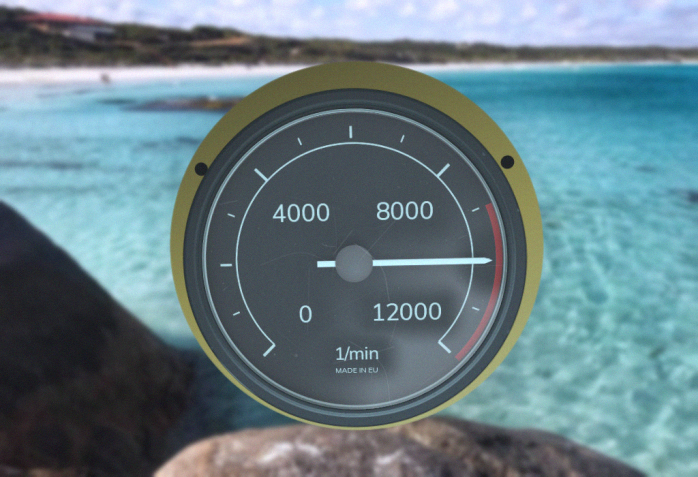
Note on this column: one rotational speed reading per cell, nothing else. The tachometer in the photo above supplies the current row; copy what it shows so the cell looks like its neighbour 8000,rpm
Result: 10000,rpm
